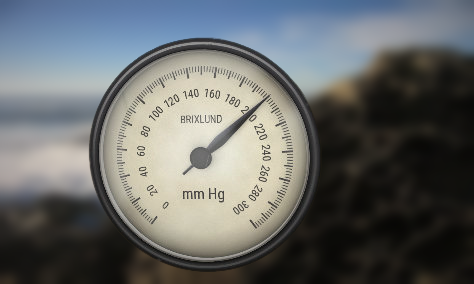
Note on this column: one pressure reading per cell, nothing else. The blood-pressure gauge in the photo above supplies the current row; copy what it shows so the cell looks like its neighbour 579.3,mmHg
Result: 200,mmHg
